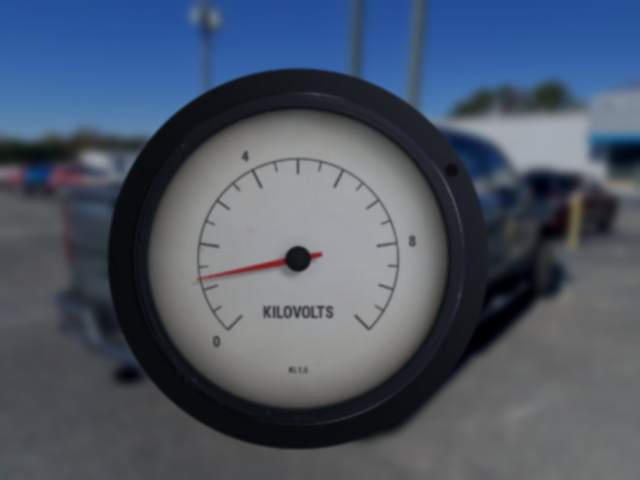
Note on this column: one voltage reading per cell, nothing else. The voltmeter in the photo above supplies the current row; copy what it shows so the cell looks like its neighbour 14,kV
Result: 1.25,kV
